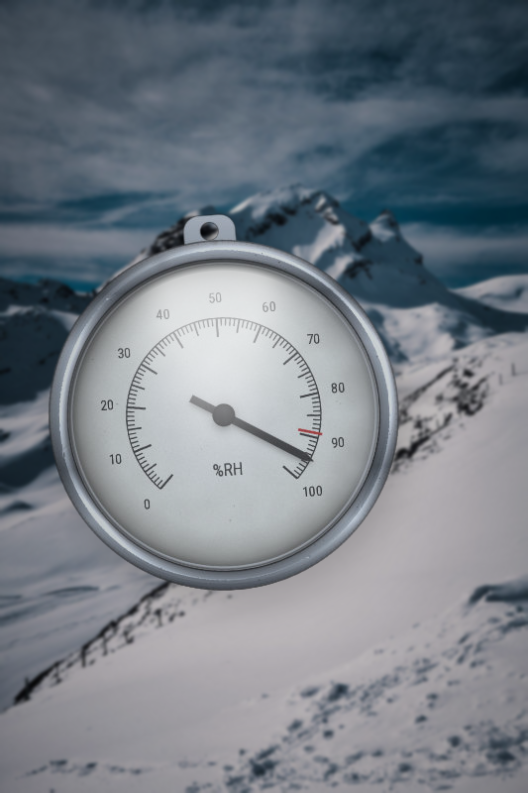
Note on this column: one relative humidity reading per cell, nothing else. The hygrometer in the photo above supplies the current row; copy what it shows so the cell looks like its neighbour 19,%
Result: 95,%
